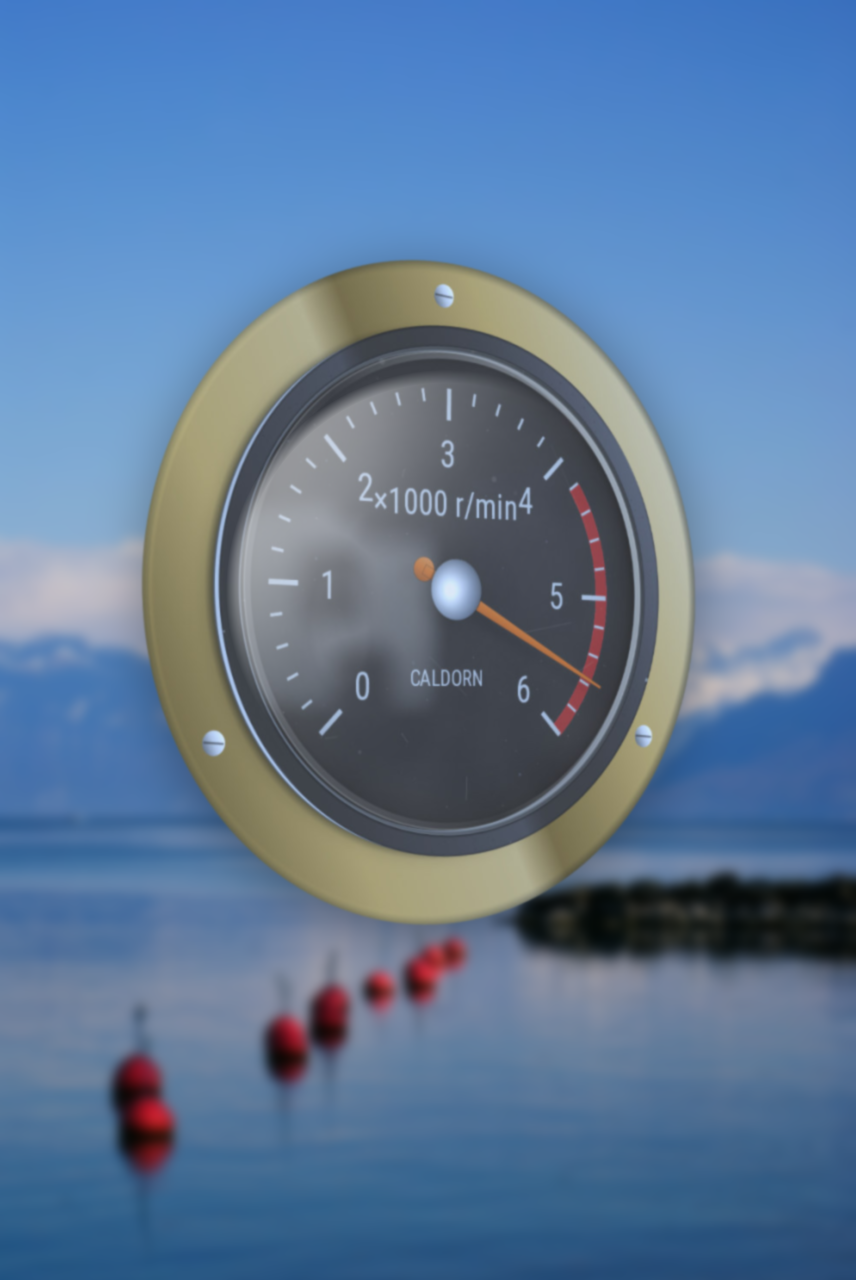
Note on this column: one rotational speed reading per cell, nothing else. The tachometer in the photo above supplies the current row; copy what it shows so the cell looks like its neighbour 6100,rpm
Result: 5600,rpm
